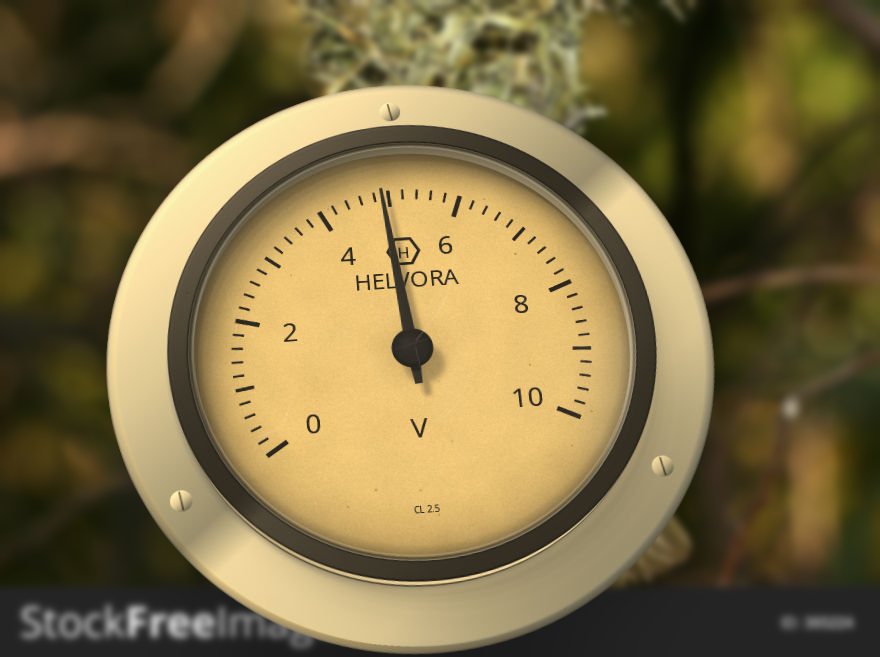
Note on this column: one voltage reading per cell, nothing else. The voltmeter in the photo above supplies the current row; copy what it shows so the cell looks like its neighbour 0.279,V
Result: 4.9,V
